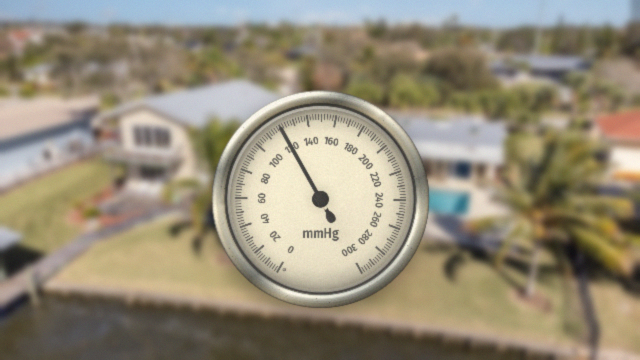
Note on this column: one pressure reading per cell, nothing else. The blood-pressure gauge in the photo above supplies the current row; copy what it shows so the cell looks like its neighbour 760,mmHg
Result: 120,mmHg
